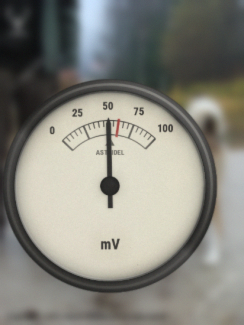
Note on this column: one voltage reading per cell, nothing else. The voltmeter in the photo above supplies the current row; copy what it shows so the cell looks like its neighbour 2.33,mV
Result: 50,mV
